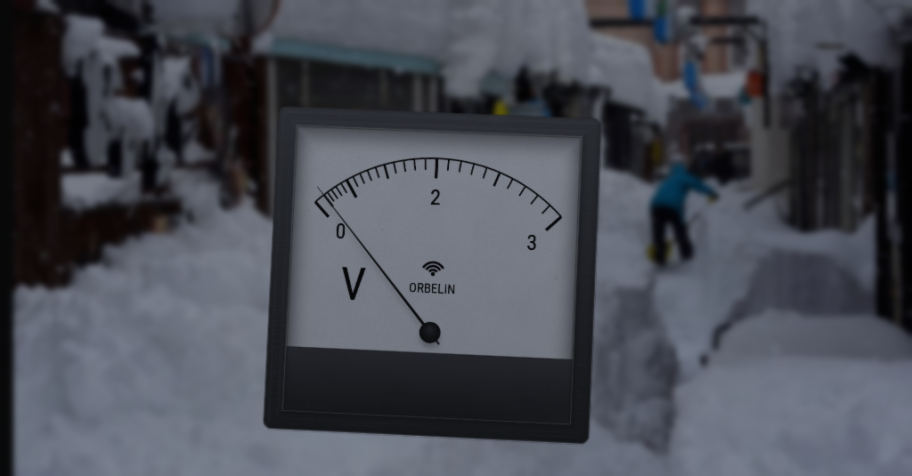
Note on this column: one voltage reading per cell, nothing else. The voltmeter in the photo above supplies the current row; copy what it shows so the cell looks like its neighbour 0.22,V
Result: 0.5,V
